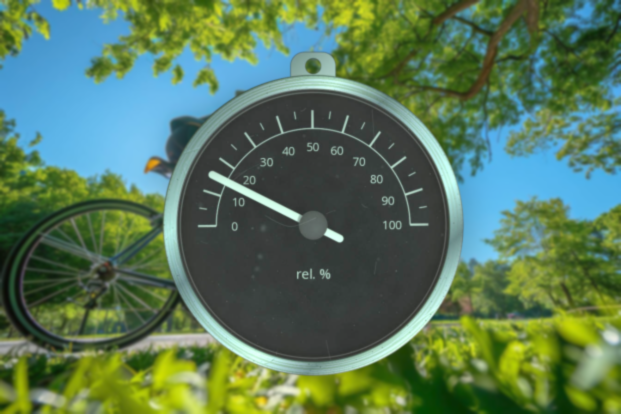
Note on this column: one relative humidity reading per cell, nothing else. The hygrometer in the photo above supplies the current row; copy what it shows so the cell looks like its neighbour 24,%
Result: 15,%
